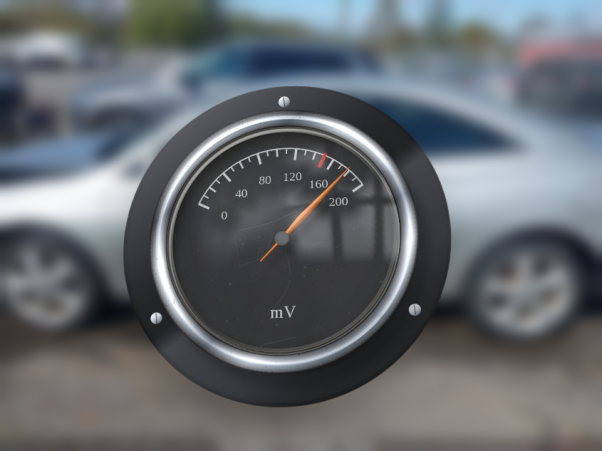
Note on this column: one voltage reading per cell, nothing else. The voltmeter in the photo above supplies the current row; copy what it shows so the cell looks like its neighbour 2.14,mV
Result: 180,mV
